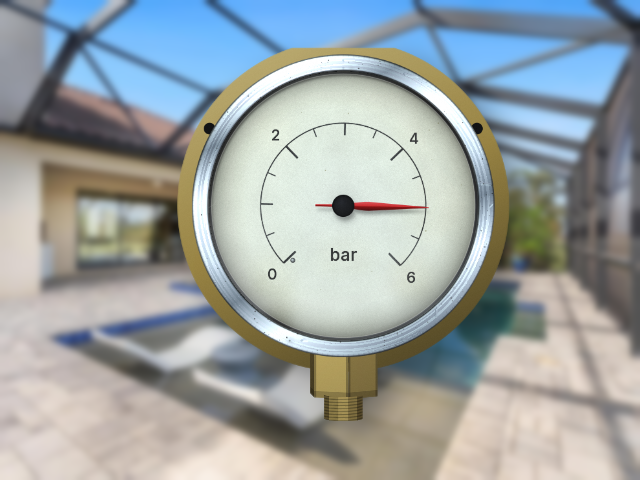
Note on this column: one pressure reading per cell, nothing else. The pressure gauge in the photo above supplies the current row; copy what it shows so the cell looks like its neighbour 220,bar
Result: 5,bar
